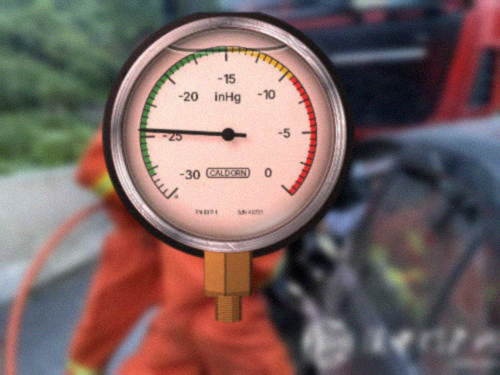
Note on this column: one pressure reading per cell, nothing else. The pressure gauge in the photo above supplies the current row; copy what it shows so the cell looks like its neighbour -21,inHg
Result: -24.5,inHg
